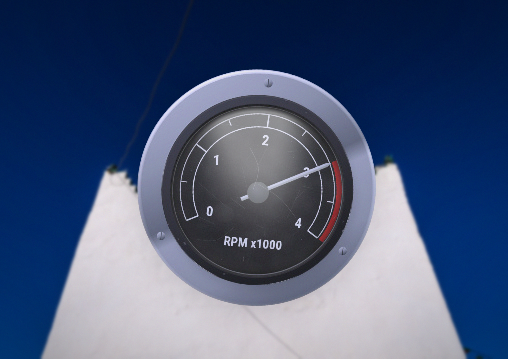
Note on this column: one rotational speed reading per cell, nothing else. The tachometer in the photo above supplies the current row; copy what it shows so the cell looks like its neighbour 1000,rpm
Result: 3000,rpm
